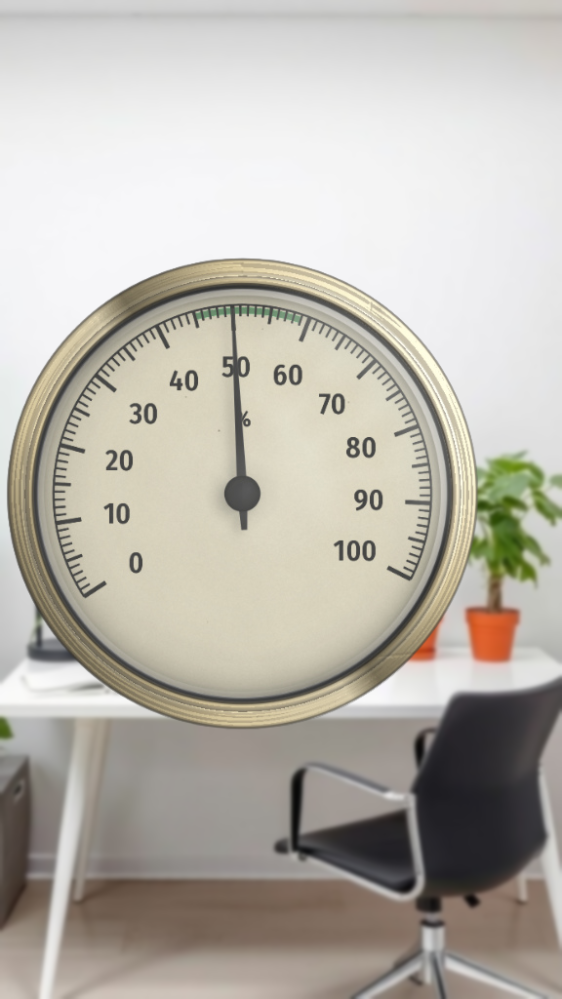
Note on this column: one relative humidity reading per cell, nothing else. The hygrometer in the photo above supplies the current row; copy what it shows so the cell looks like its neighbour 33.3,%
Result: 50,%
